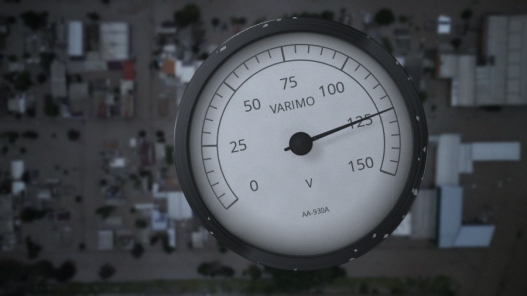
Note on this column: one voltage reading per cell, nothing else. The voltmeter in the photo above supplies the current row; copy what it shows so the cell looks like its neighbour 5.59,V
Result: 125,V
